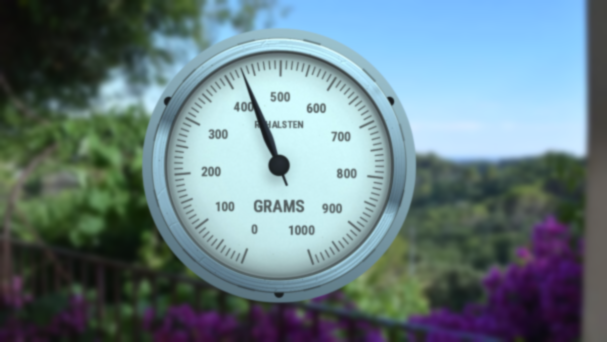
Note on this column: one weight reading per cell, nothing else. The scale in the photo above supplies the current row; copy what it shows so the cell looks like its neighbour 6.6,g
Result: 430,g
